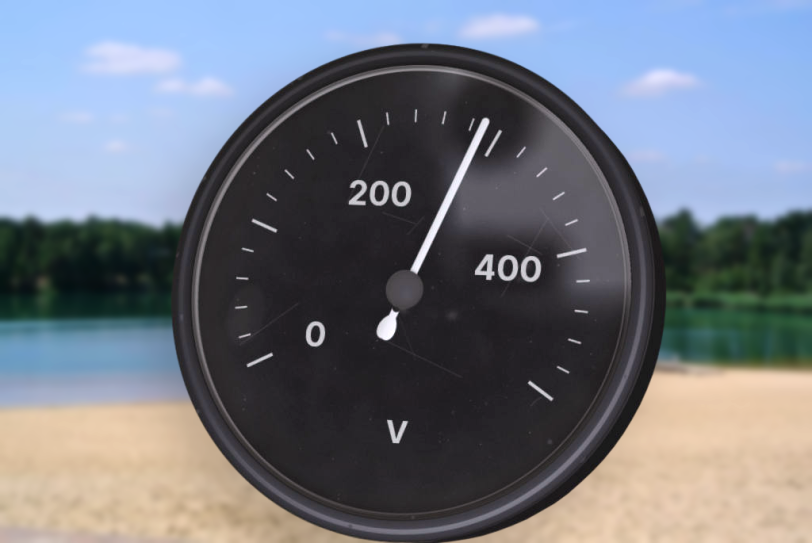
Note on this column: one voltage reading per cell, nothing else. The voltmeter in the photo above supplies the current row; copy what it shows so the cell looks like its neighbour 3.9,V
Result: 290,V
